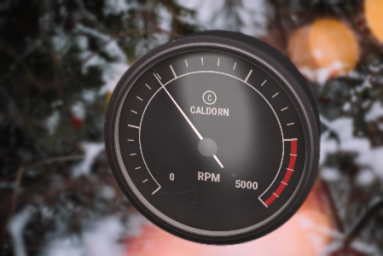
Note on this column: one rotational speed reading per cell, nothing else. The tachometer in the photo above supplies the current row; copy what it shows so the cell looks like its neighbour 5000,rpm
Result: 1800,rpm
